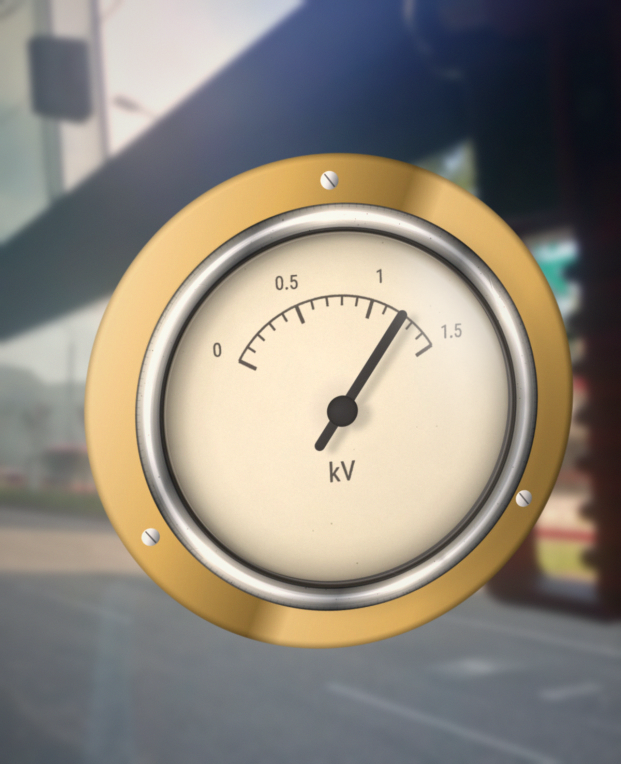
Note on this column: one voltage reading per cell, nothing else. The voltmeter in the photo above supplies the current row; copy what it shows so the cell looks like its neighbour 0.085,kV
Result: 1.2,kV
